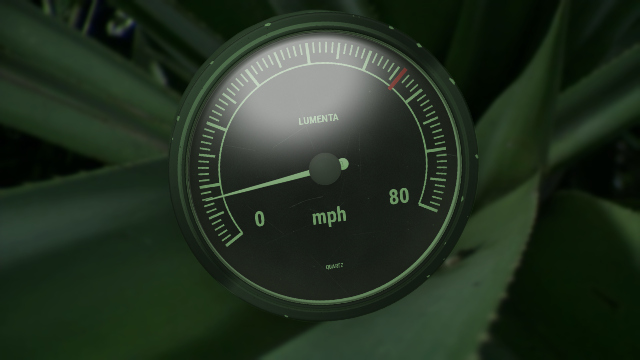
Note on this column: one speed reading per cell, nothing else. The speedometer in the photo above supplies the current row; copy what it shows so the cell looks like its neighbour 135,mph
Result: 8,mph
